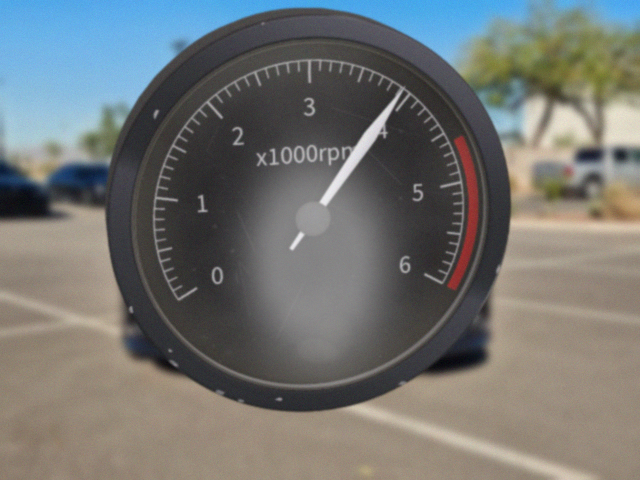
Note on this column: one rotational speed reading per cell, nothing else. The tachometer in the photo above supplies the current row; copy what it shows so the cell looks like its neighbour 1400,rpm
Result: 3900,rpm
